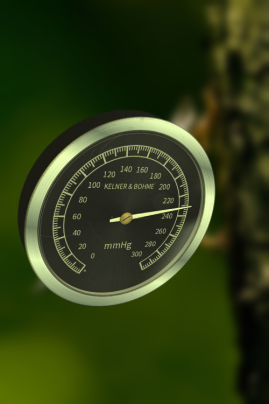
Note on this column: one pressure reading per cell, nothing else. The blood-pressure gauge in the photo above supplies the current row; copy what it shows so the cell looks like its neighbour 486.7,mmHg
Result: 230,mmHg
